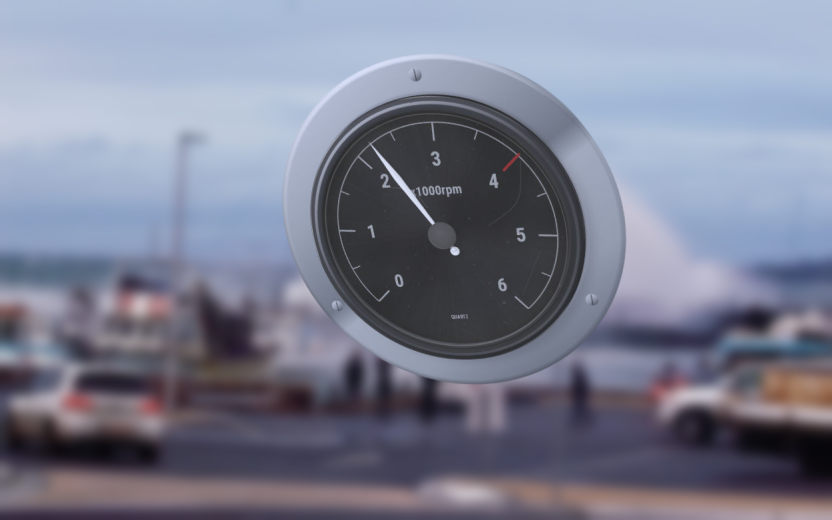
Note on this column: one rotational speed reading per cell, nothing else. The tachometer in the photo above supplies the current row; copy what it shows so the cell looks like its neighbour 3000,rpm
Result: 2250,rpm
